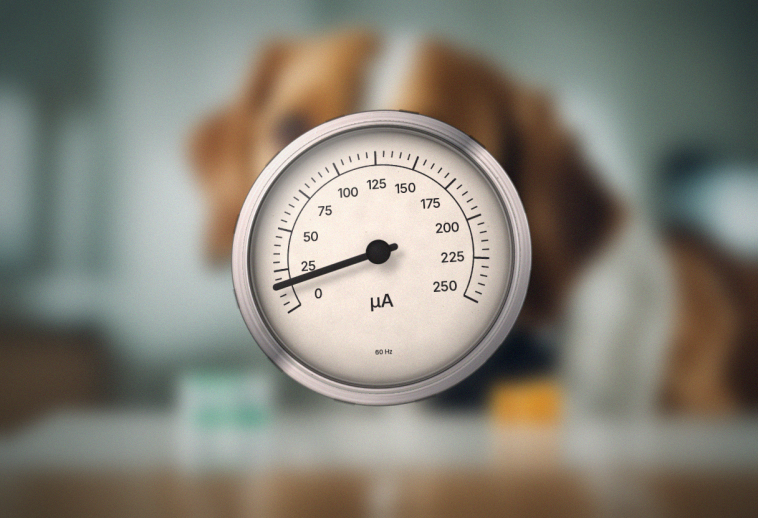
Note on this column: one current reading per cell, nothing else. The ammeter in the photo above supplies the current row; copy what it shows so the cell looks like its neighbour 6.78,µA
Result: 15,µA
